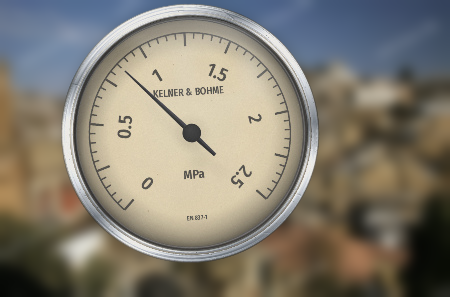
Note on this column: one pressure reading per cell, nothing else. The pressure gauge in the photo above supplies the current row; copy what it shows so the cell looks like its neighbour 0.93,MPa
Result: 0.85,MPa
